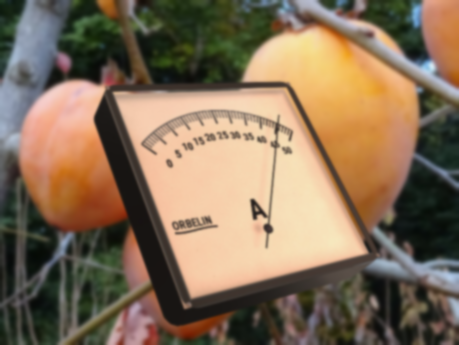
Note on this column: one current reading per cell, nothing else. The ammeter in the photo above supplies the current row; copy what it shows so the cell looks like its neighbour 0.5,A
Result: 45,A
